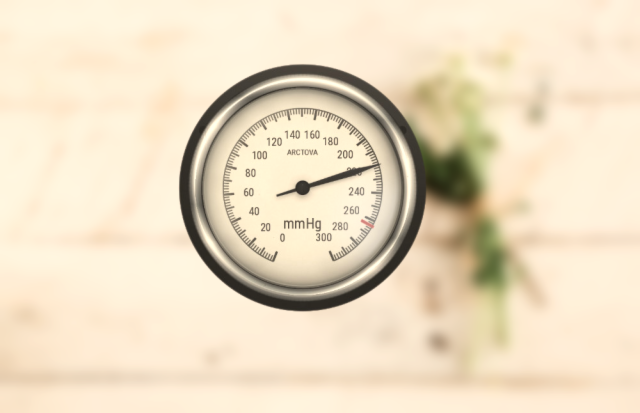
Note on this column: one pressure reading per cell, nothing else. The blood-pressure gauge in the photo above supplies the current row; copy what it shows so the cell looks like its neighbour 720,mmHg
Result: 220,mmHg
